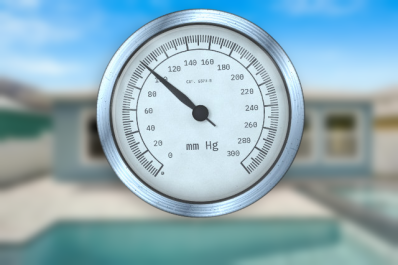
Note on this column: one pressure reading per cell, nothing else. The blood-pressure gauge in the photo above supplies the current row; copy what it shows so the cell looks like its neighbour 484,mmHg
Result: 100,mmHg
